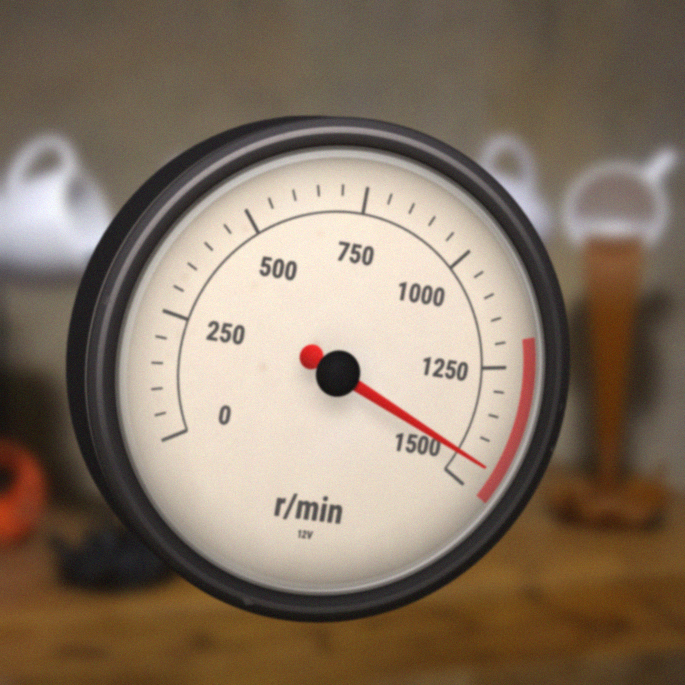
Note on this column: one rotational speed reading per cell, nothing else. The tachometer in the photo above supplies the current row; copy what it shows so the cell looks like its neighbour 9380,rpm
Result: 1450,rpm
